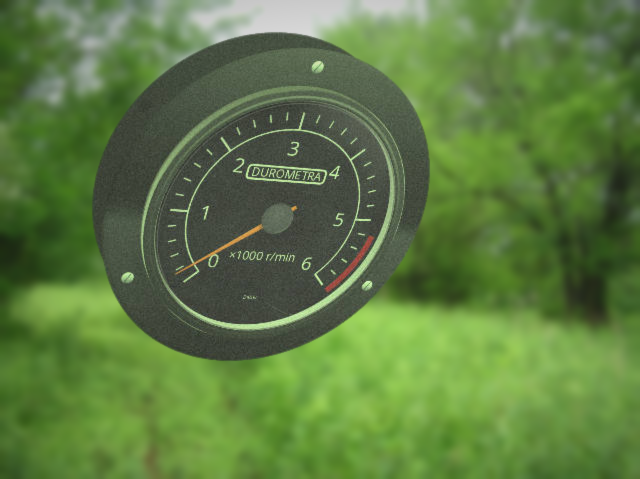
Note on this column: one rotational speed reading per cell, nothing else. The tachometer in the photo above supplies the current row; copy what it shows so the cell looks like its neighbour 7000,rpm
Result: 200,rpm
